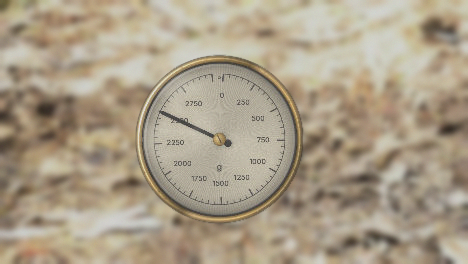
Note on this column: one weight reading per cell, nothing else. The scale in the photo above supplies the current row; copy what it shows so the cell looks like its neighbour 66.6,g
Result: 2500,g
